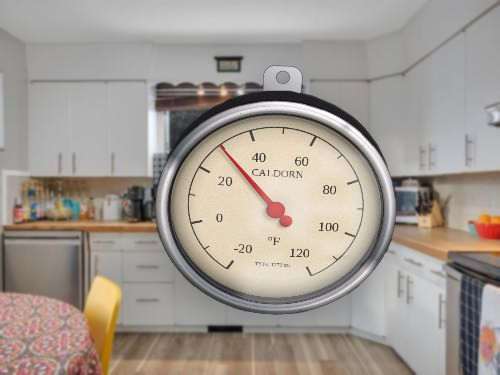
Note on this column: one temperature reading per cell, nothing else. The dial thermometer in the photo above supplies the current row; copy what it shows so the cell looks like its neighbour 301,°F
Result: 30,°F
